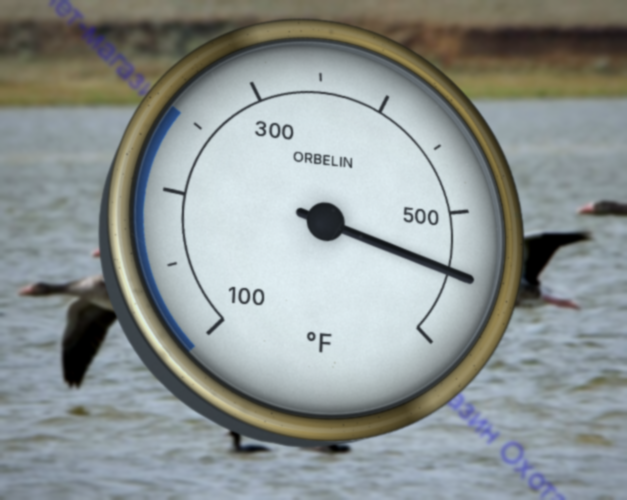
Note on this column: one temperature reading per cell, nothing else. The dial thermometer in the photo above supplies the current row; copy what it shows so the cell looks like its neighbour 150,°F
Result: 550,°F
